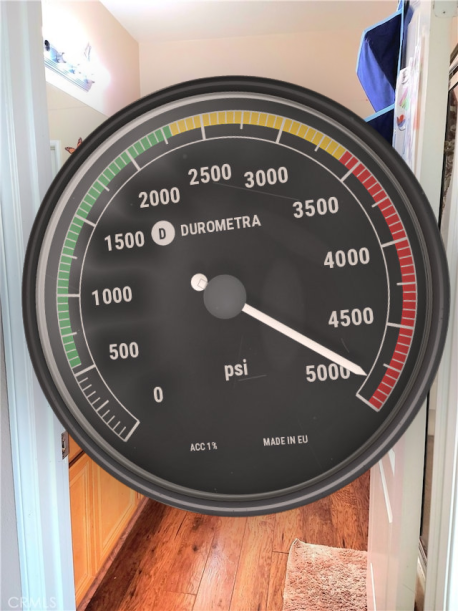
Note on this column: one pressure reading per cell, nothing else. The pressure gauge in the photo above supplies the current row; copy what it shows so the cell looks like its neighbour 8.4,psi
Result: 4850,psi
